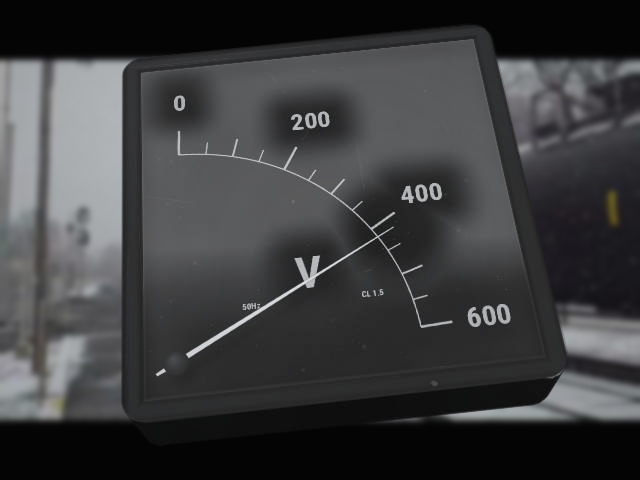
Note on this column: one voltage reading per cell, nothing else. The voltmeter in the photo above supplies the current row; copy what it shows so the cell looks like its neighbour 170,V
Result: 425,V
